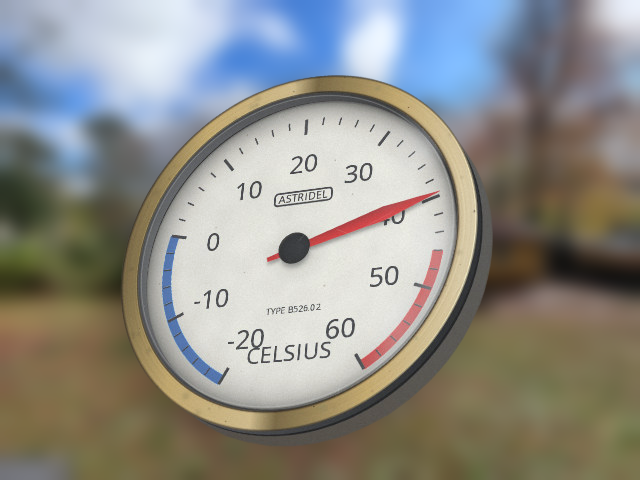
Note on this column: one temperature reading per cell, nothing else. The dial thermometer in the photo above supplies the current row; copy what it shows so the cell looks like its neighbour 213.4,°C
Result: 40,°C
